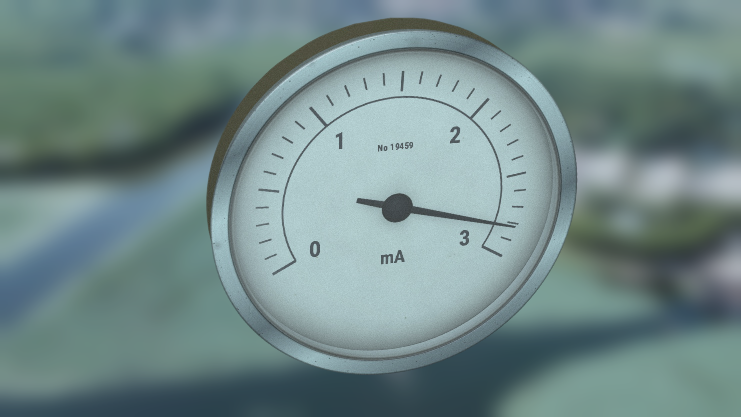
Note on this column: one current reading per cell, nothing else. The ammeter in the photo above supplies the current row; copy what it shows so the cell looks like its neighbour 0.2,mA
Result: 2.8,mA
